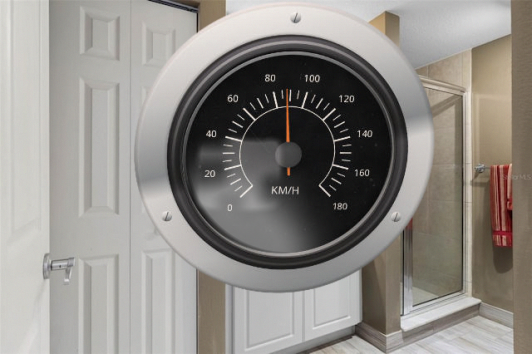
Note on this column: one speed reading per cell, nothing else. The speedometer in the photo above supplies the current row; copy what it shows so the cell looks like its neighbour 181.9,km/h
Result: 87.5,km/h
